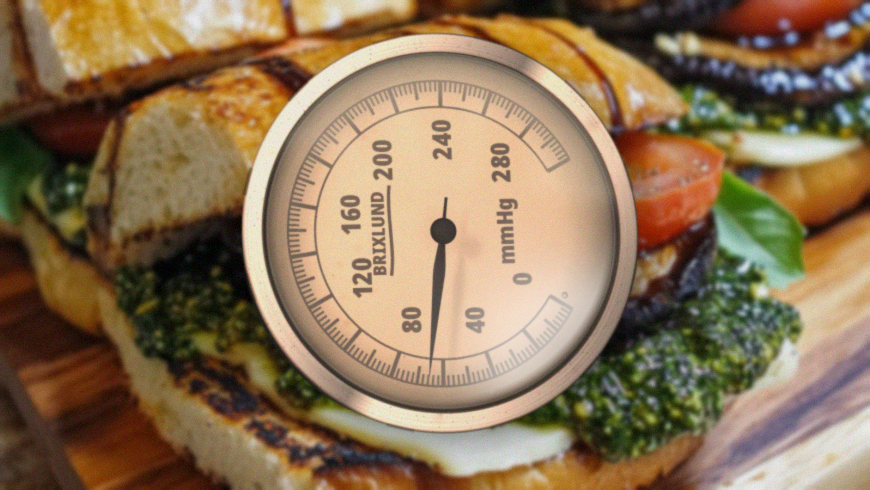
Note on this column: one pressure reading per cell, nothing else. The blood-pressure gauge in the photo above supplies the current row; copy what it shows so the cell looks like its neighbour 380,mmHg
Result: 66,mmHg
